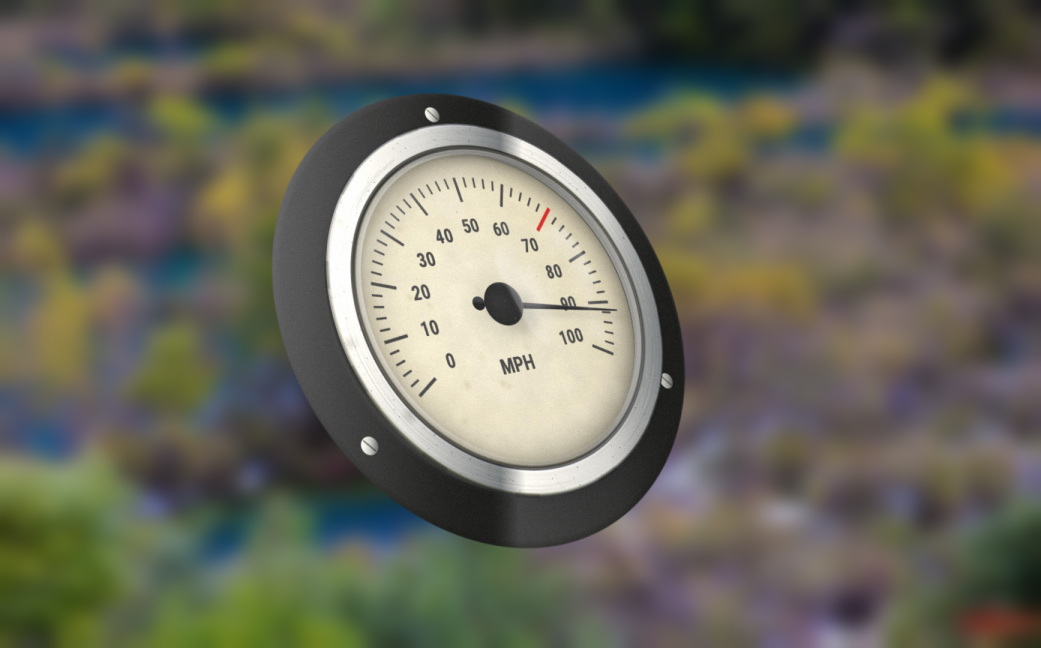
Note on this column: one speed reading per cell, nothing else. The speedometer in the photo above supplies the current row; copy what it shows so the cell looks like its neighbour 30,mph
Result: 92,mph
